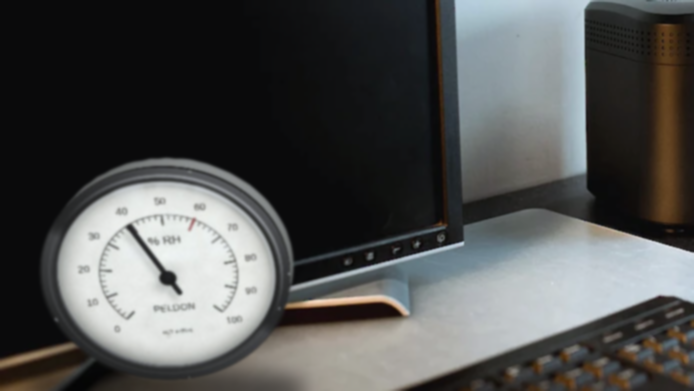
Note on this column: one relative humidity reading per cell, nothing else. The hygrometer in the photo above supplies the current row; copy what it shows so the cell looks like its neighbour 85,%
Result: 40,%
